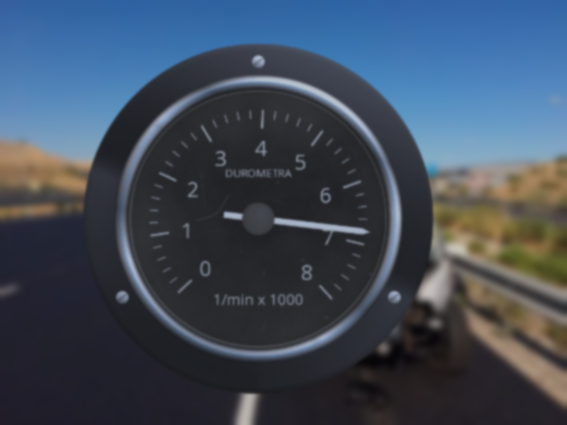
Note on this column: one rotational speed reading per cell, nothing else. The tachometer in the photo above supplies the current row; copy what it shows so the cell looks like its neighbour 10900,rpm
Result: 6800,rpm
